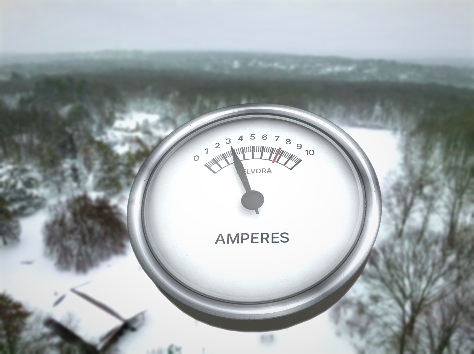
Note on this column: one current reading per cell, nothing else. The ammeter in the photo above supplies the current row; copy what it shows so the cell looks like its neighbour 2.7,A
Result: 3,A
